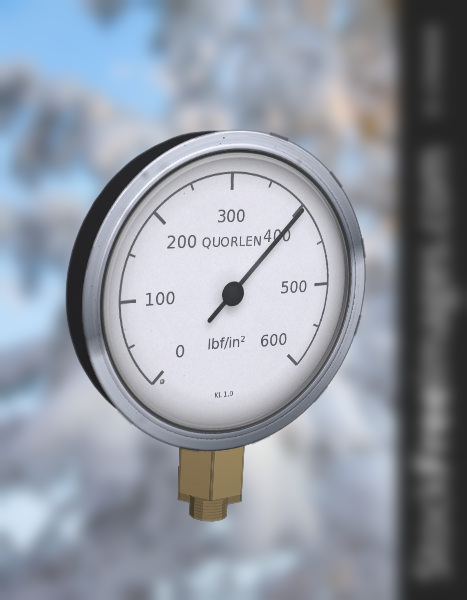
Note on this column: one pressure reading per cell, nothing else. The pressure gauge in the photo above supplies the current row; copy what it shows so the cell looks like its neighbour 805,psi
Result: 400,psi
